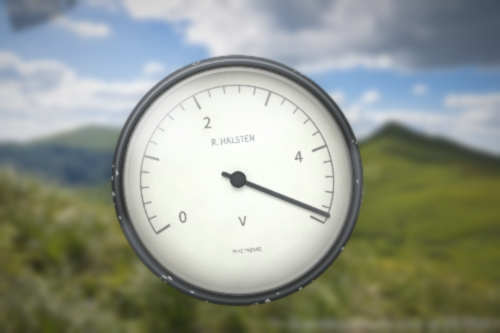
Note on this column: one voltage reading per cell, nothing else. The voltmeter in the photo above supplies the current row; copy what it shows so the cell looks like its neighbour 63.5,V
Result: 4.9,V
